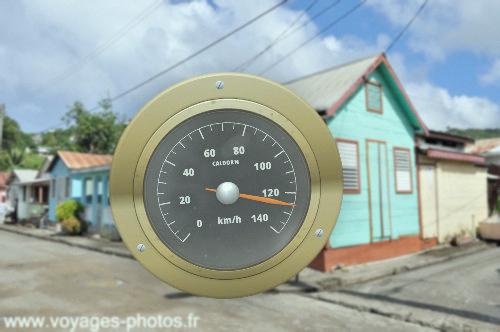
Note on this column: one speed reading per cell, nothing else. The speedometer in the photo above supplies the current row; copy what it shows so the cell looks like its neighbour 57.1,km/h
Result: 125,km/h
